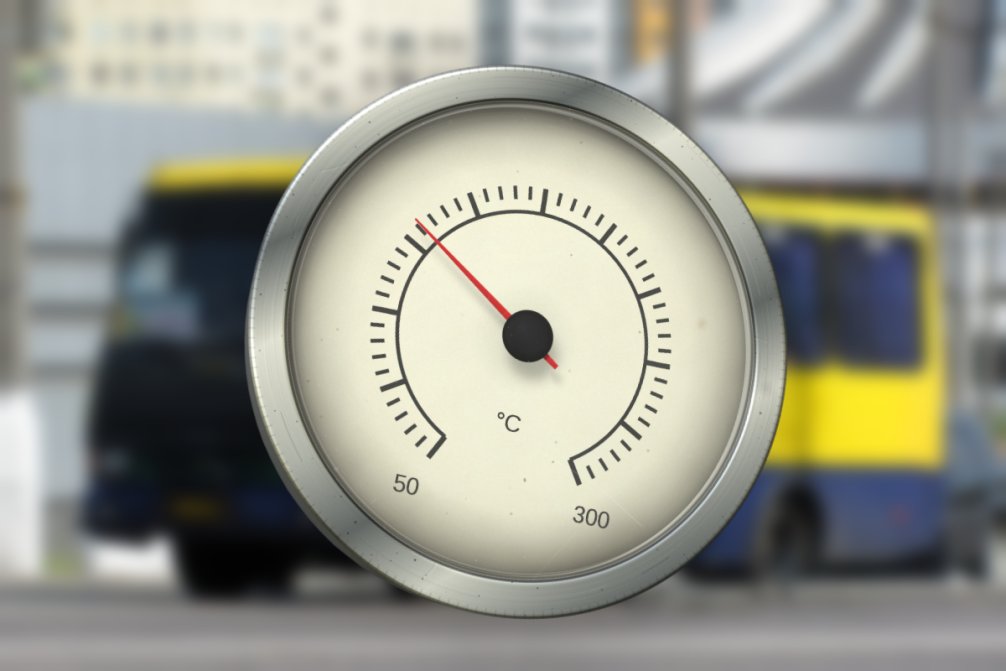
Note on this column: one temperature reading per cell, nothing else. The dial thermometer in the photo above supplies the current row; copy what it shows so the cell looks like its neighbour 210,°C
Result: 130,°C
